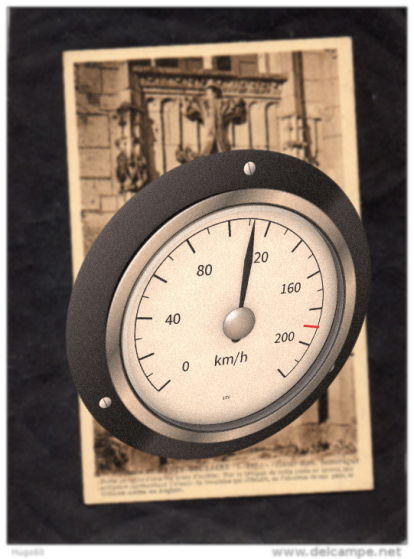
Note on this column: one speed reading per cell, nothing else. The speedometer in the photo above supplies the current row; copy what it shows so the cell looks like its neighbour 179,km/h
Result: 110,km/h
